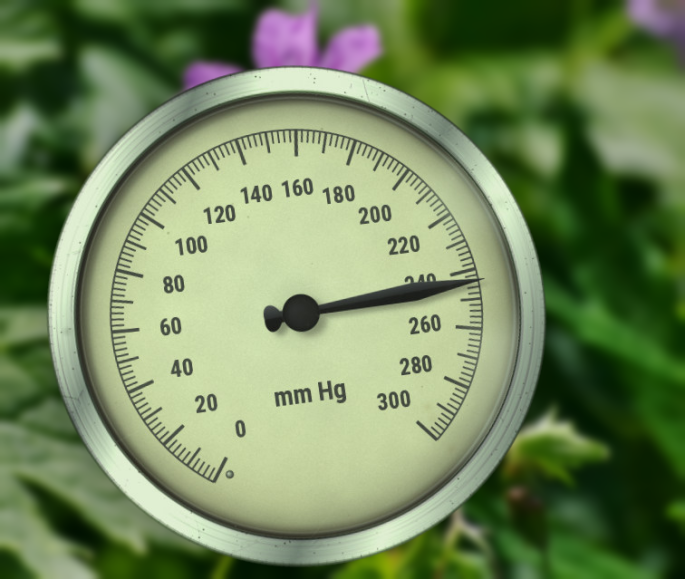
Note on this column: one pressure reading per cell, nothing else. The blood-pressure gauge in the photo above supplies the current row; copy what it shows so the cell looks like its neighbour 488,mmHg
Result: 244,mmHg
